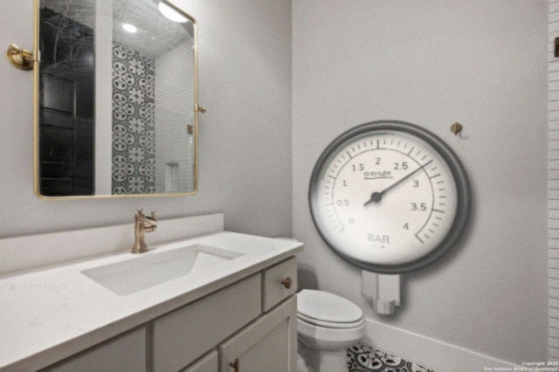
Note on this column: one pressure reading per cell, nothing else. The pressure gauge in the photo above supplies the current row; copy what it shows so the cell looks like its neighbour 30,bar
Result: 2.8,bar
